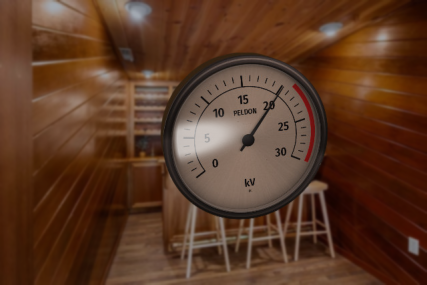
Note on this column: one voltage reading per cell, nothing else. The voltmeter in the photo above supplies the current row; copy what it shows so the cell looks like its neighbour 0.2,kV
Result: 20,kV
